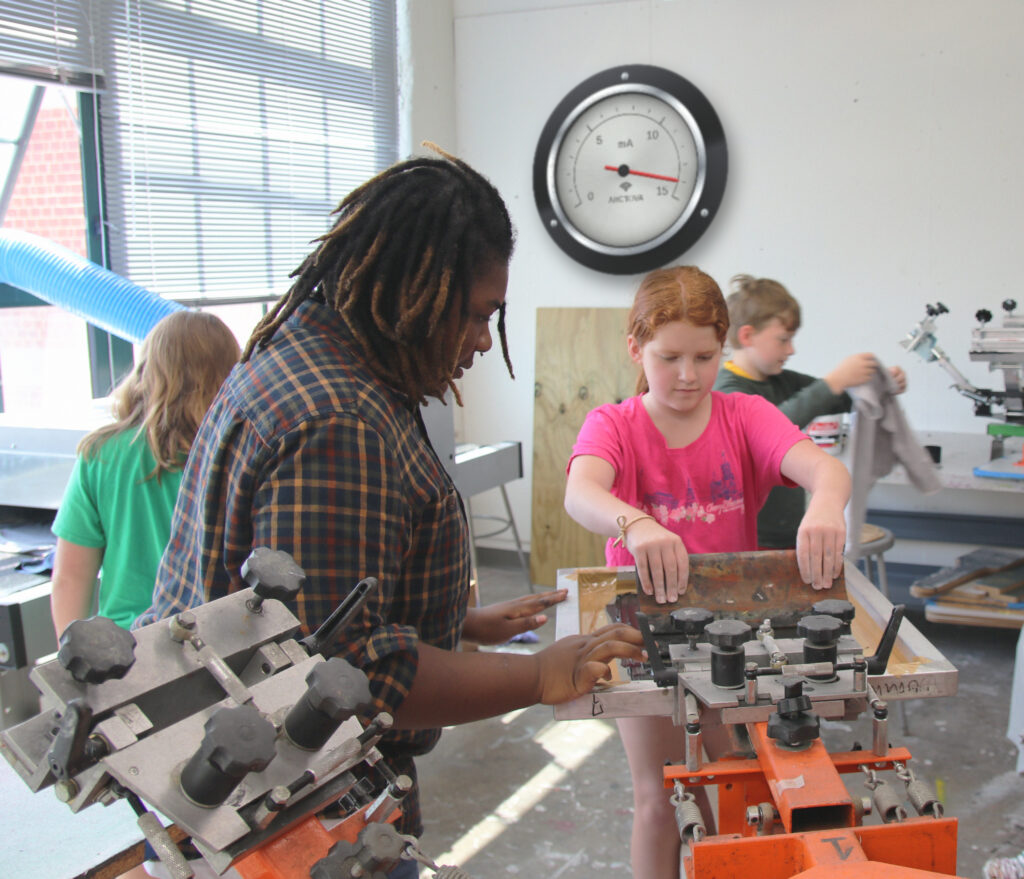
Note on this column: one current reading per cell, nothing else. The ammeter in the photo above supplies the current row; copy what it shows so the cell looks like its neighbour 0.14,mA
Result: 14,mA
